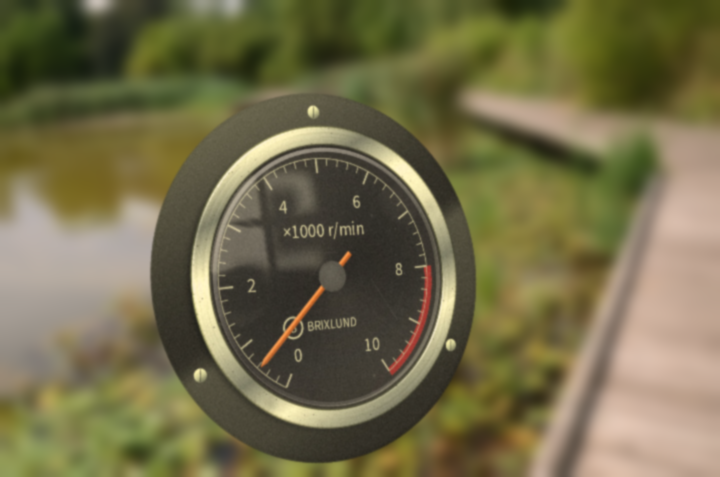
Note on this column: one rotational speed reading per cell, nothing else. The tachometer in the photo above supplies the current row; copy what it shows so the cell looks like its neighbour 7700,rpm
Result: 600,rpm
